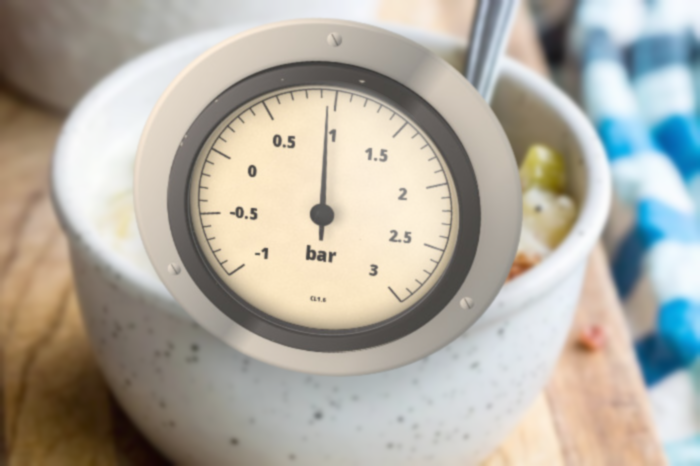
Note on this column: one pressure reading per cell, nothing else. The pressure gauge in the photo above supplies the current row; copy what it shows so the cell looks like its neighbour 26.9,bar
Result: 0.95,bar
